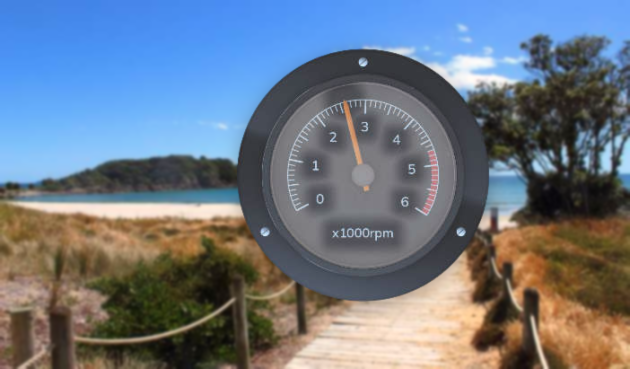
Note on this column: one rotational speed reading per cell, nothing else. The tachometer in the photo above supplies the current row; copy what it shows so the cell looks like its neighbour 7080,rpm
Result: 2600,rpm
